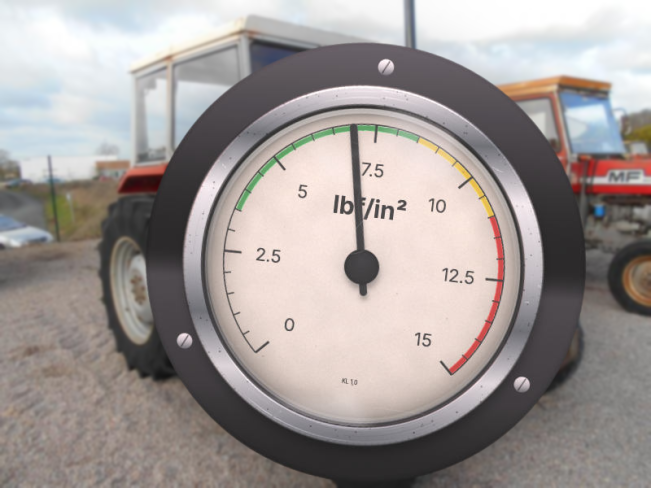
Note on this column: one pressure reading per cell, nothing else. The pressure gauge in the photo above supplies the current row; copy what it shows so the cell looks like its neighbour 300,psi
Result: 7,psi
